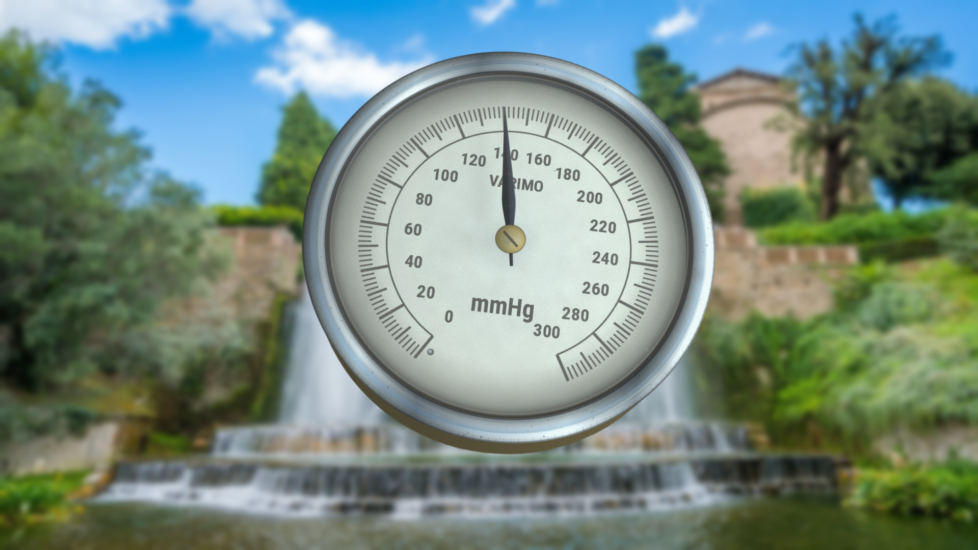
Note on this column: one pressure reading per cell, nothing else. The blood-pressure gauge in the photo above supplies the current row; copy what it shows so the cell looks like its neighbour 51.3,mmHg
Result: 140,mmHg
